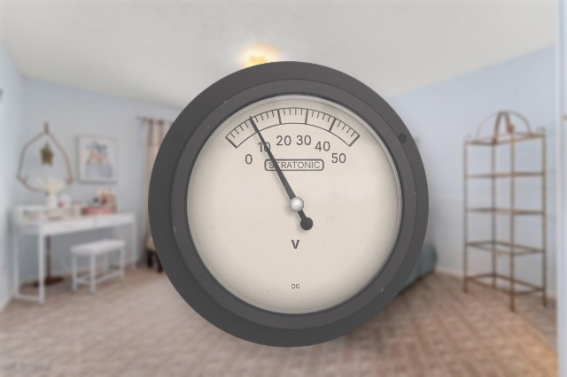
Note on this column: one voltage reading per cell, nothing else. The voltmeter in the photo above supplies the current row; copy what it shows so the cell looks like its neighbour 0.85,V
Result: 10,V
